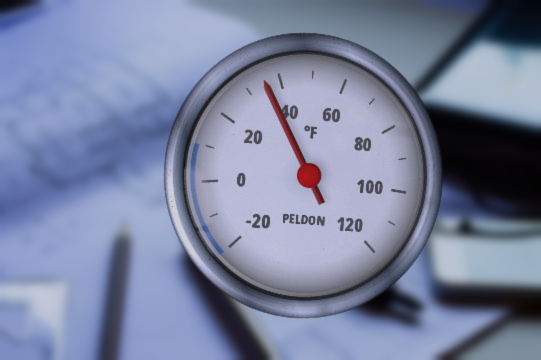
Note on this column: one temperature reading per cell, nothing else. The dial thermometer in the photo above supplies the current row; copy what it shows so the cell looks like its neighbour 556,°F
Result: 35,°F
